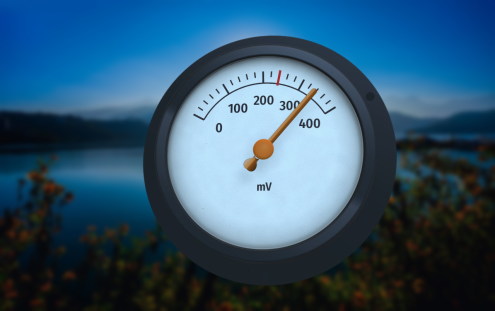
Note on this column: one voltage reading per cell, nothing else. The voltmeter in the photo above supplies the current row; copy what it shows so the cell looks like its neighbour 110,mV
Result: 340,mV
